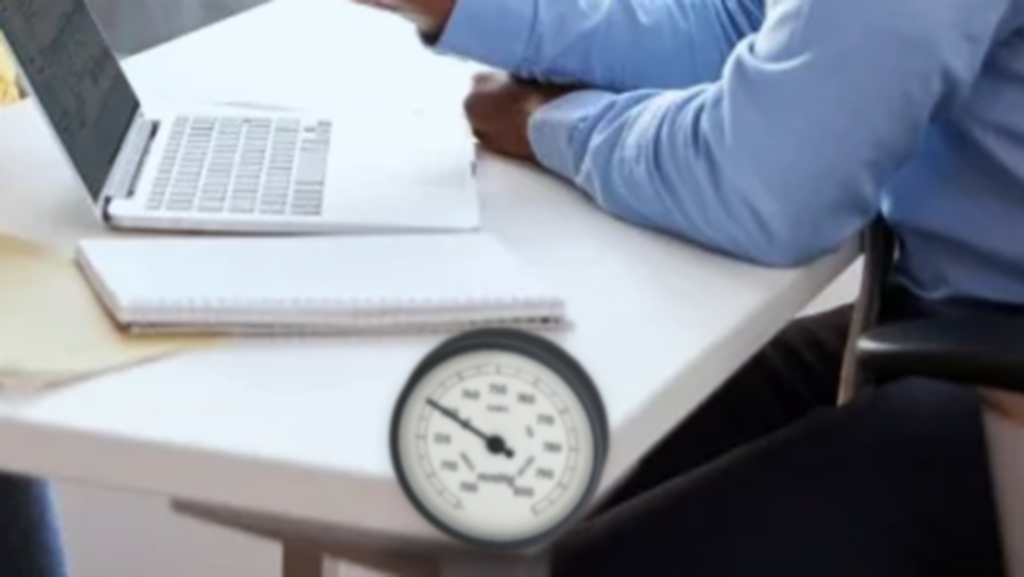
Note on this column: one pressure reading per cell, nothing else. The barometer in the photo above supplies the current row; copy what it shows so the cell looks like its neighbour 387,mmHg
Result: 730,mmHg
